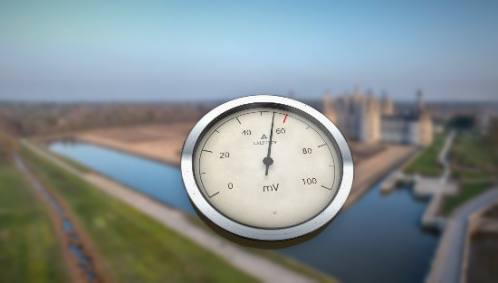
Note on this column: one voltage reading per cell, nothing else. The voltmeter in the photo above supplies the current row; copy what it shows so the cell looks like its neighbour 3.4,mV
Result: 55,mV
